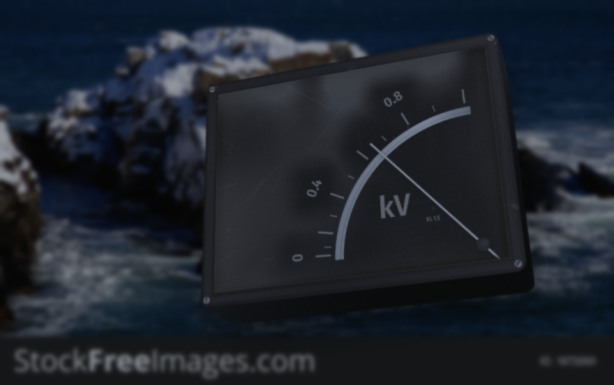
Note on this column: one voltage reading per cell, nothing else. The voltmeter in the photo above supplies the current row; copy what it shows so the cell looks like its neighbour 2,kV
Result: 0.65,kV
